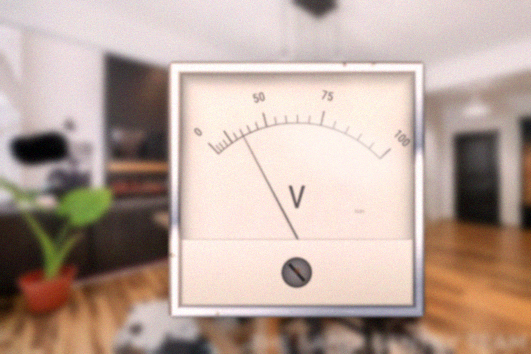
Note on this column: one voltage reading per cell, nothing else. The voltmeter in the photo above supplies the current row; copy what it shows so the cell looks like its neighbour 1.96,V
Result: 35,V
